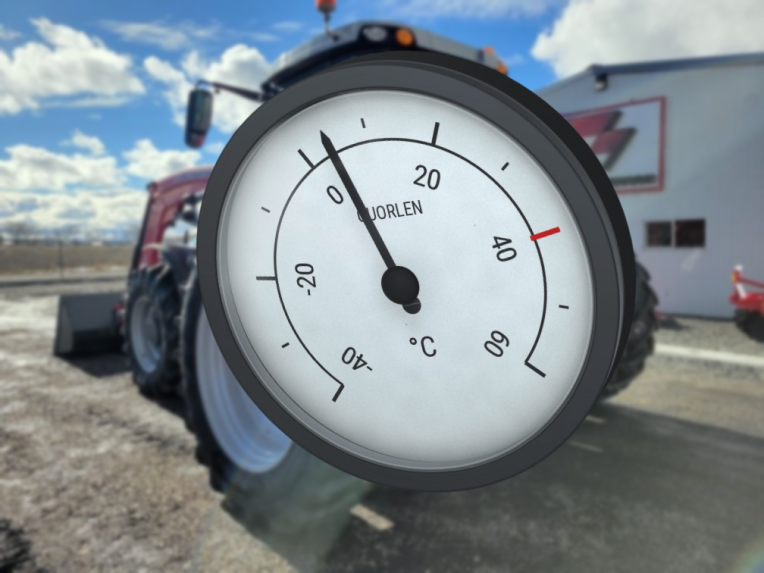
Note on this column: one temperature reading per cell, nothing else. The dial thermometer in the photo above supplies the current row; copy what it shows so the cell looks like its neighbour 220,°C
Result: 5,°C
